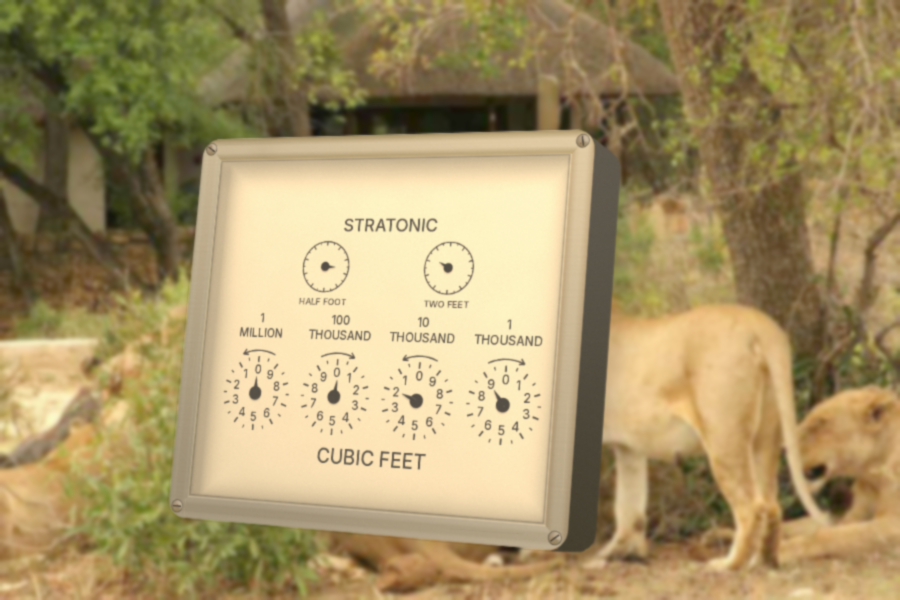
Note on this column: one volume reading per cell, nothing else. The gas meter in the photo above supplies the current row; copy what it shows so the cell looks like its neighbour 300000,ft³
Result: 1900,ft³
